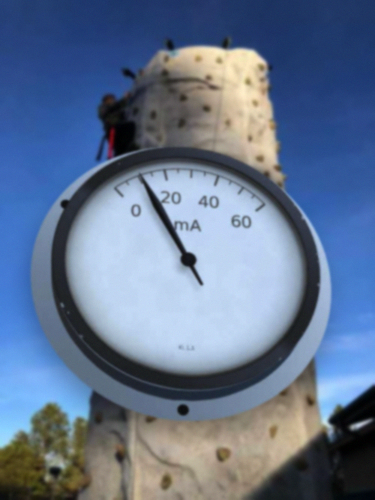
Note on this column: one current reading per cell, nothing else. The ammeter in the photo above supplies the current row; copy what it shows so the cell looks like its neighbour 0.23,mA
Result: 10,mA
